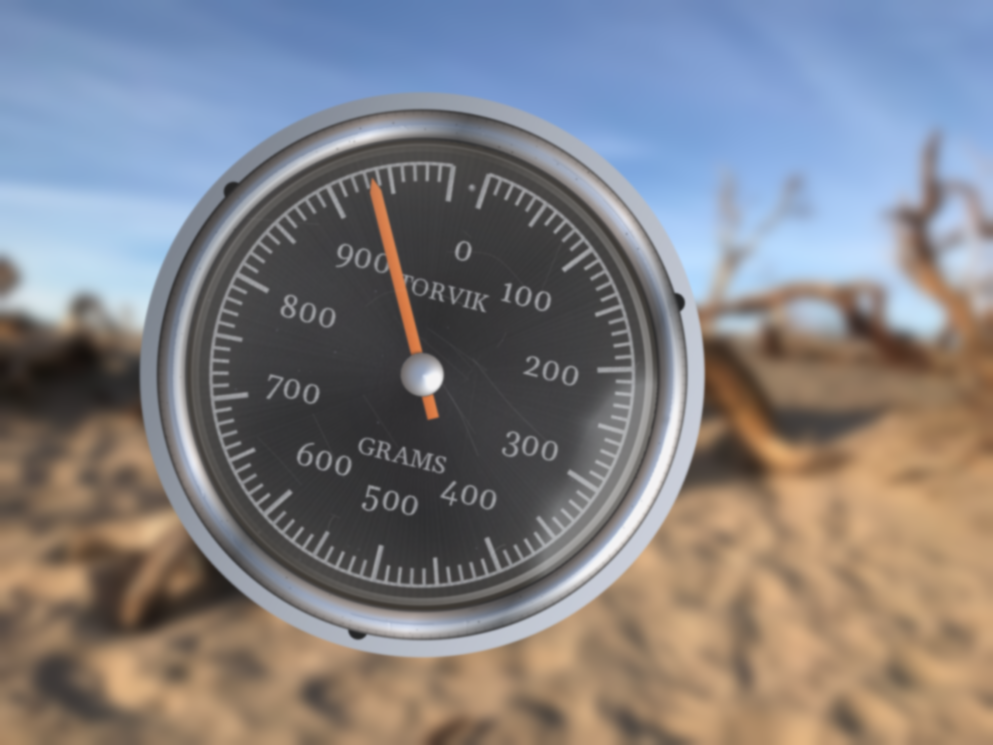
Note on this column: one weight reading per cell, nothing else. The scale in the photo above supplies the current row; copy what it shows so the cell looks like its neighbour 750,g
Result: 935,g
